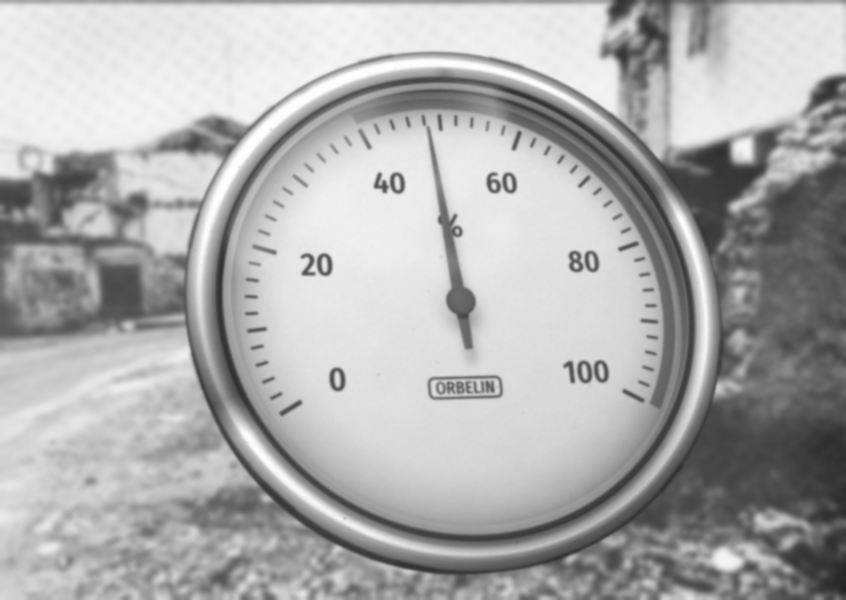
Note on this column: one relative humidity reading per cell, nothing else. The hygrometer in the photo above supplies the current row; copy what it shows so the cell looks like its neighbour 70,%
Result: 48,%
